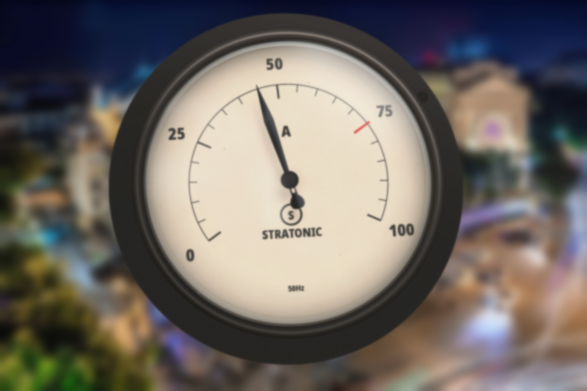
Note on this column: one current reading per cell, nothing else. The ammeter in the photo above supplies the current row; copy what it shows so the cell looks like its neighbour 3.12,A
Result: 45,A
